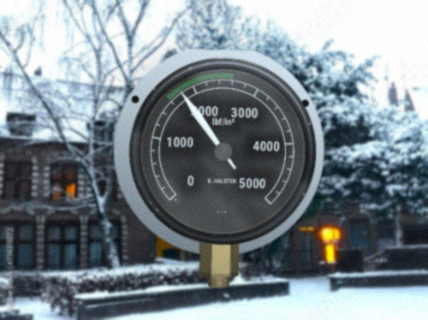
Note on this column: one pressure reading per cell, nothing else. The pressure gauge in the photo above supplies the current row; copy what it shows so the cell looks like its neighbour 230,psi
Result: 1800,psi
